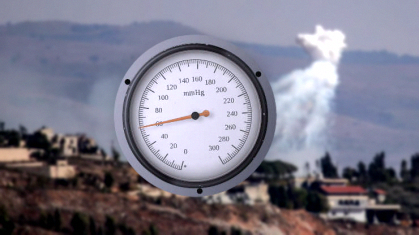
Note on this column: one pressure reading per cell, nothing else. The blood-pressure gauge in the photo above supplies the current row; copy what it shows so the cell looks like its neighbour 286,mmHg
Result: 60,mmHg
